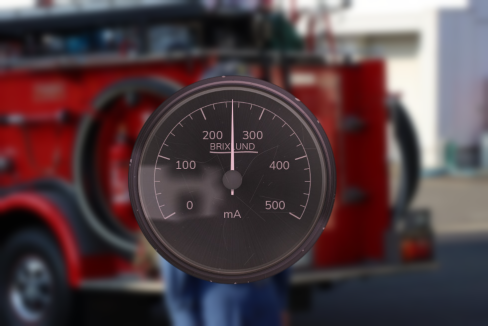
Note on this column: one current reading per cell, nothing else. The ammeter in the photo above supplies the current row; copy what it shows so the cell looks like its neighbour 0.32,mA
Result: 250,mA
